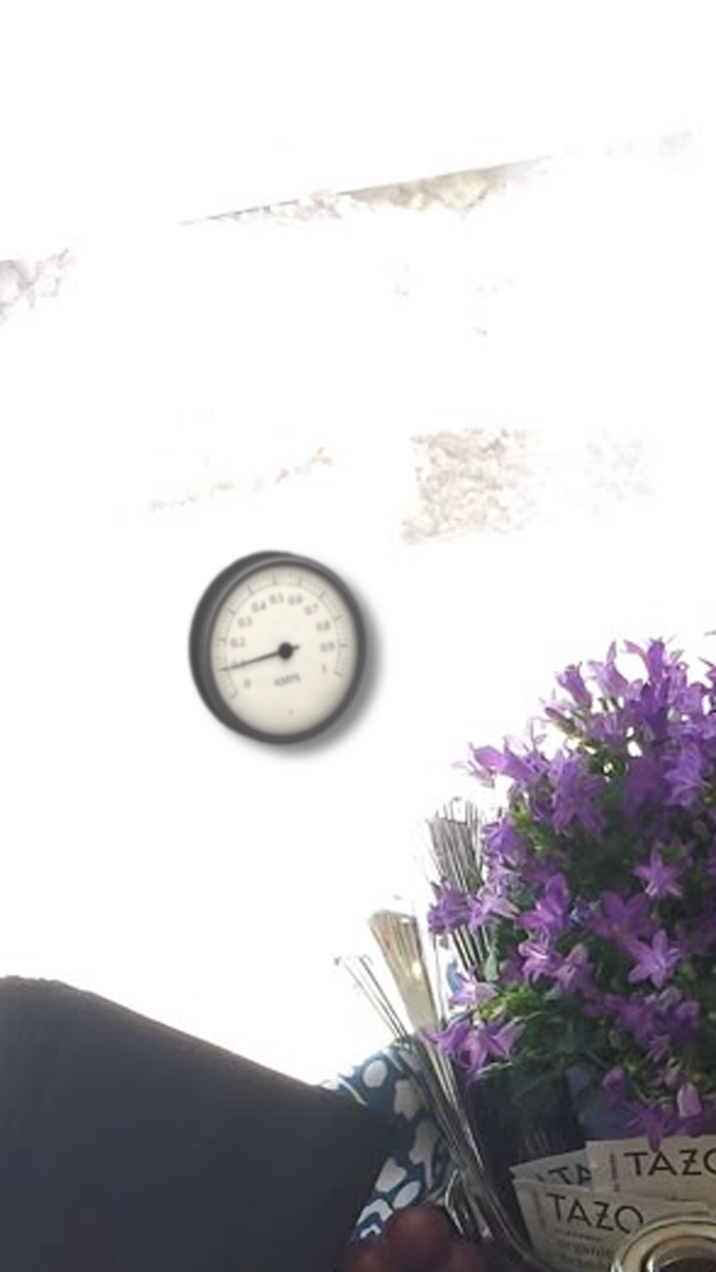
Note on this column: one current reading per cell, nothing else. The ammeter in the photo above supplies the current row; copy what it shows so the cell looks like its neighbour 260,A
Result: 0.1,A
